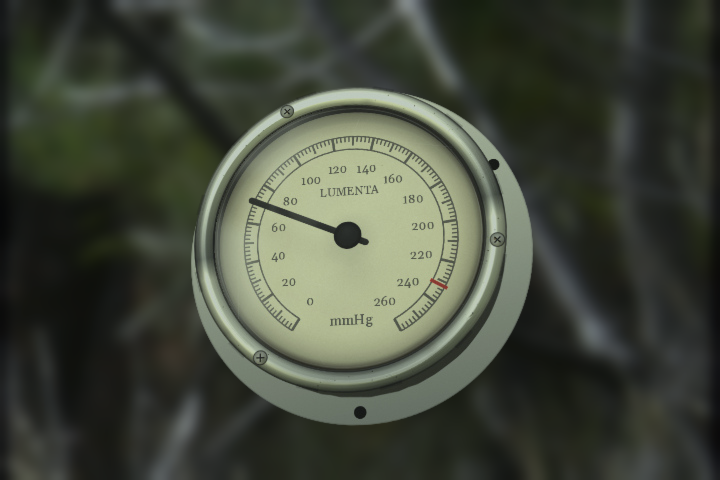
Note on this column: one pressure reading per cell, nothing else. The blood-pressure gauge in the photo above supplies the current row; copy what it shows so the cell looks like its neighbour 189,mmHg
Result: 70,mmHg
